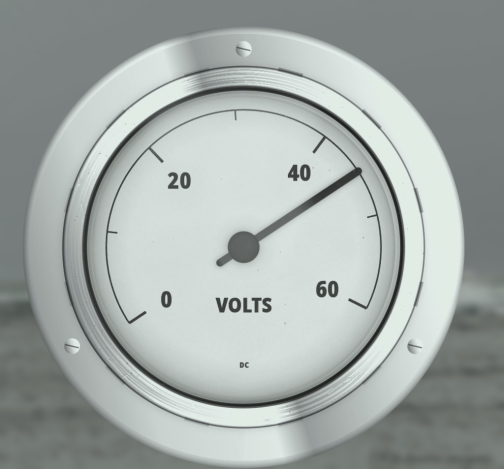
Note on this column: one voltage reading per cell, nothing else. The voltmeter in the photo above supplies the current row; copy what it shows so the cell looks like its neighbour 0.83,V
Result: 45,V
